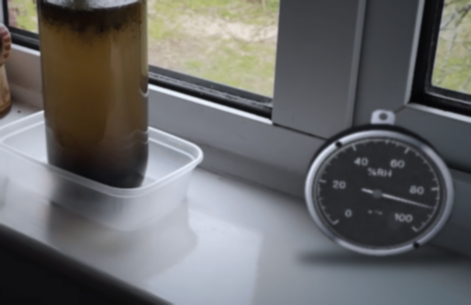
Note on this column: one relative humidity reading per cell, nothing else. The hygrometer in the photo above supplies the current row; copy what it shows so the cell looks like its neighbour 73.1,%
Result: 88,%
